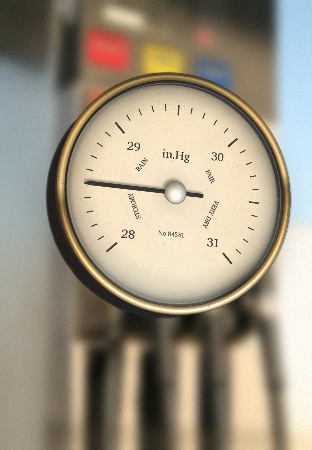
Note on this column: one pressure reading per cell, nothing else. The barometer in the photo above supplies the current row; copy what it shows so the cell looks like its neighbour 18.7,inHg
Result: 28.5,inHg
